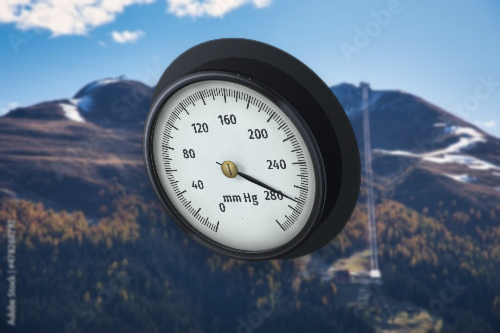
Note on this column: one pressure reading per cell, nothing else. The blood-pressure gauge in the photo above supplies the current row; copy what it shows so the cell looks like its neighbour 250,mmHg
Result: 270,mmHg
